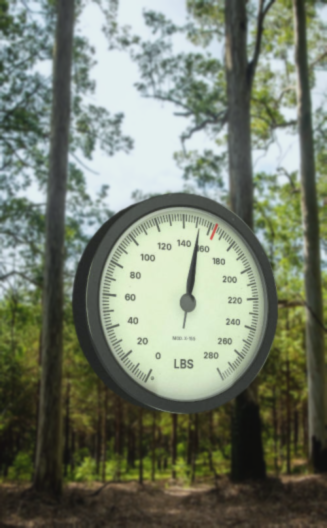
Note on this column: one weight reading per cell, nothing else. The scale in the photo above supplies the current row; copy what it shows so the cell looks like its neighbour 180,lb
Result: 150,lb
